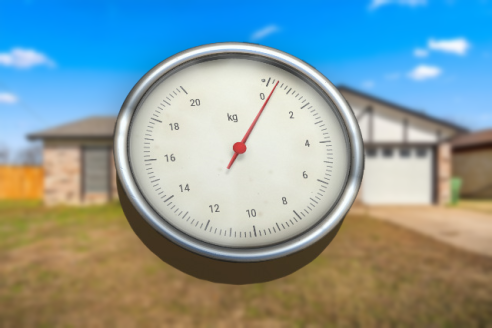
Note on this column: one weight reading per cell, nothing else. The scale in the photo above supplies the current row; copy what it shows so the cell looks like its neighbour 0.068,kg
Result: 0.4,kg
